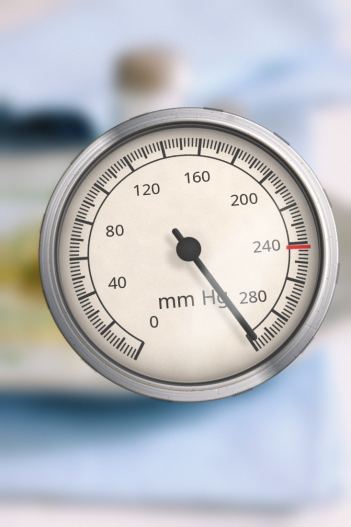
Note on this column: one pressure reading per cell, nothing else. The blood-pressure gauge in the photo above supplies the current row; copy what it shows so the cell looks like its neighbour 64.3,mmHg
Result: 298,mmHg
